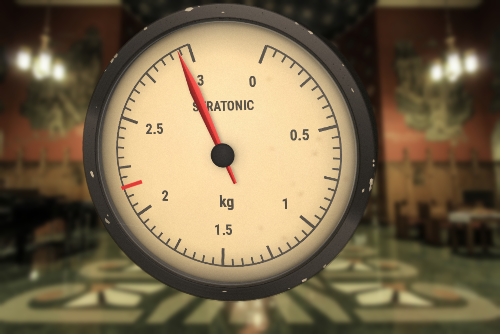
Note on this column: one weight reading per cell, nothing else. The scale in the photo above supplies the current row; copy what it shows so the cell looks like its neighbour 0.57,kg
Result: 2.95,kg
